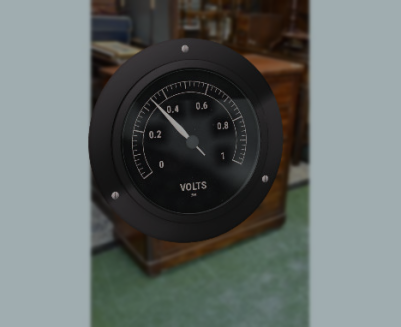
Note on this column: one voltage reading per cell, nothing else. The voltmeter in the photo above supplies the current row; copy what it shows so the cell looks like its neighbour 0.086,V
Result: 0.34,V
